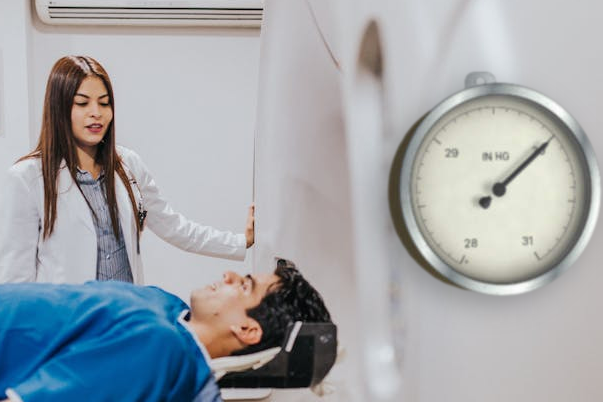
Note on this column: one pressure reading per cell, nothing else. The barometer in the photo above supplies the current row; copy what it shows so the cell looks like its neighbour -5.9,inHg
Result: 30,inHg
